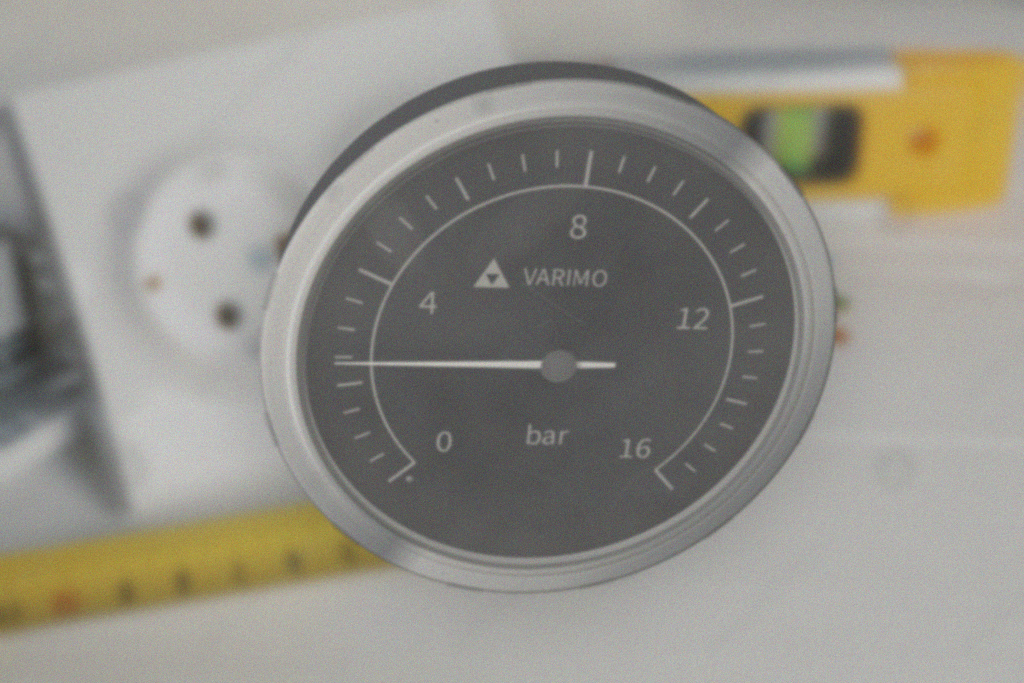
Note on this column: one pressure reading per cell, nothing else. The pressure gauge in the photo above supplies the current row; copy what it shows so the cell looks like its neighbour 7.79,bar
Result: 2.5,bar
